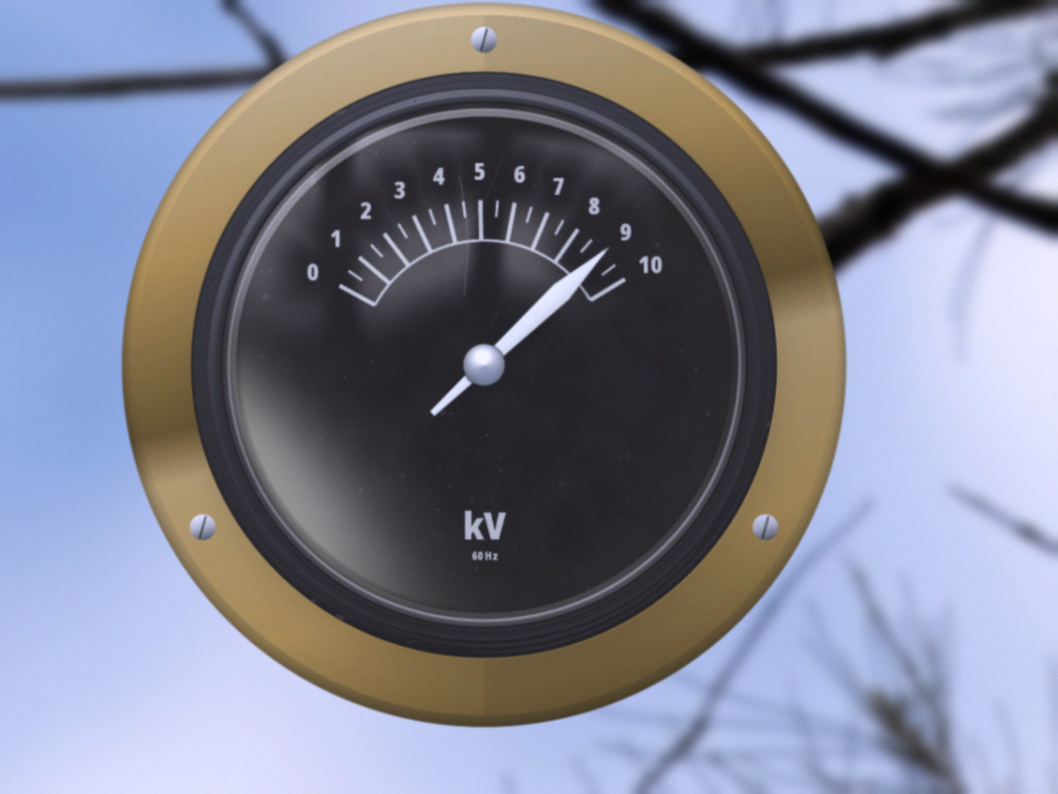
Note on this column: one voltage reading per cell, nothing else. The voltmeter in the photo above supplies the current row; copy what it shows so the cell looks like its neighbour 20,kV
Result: 9,kV
